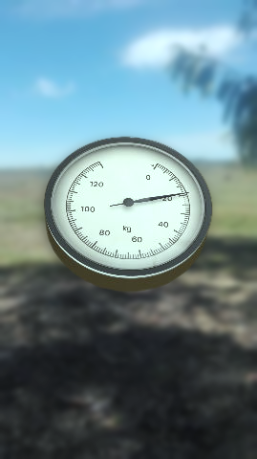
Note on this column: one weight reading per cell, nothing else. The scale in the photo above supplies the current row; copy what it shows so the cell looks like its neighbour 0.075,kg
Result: 20,kg
